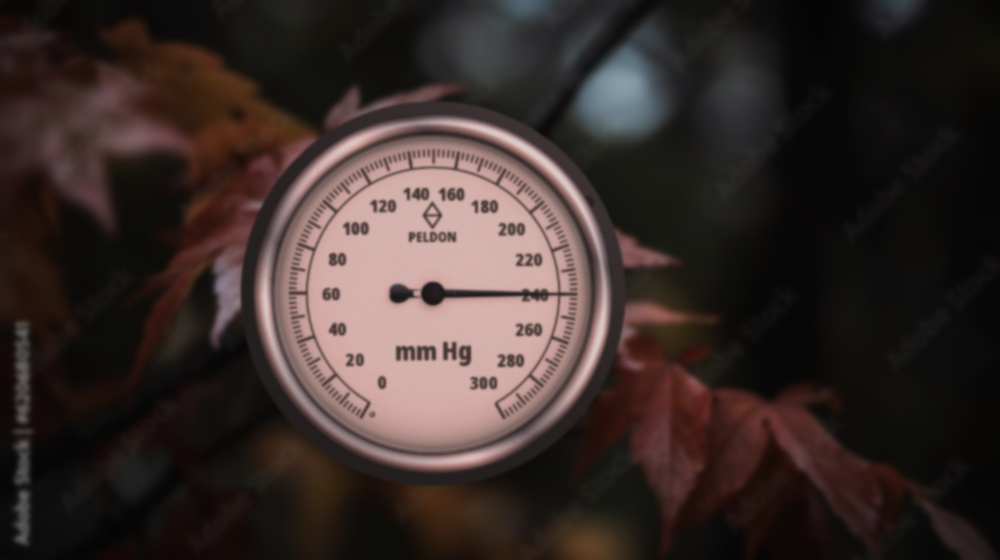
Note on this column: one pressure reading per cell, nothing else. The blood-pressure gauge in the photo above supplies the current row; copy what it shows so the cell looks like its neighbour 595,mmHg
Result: 240,mmHg
